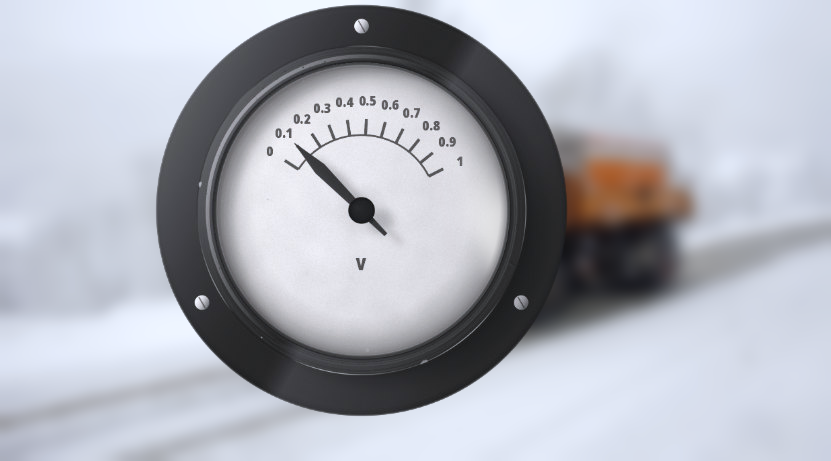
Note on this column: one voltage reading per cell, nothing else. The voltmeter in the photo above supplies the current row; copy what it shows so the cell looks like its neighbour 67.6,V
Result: 0.1,V
